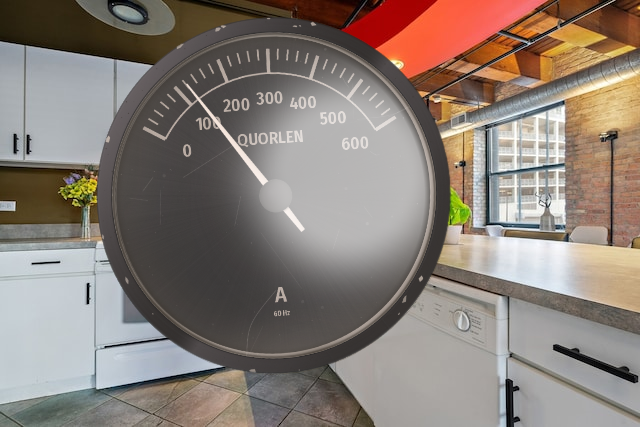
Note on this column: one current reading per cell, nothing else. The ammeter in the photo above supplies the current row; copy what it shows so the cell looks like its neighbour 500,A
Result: 120,A
